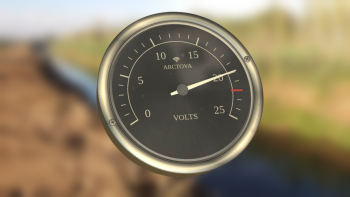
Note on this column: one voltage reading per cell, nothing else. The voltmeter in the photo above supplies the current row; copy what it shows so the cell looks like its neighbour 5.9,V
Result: 20,V
